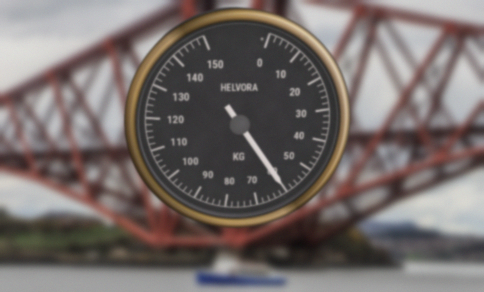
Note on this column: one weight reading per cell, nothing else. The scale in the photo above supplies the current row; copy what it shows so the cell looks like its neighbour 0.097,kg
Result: 60,kg
